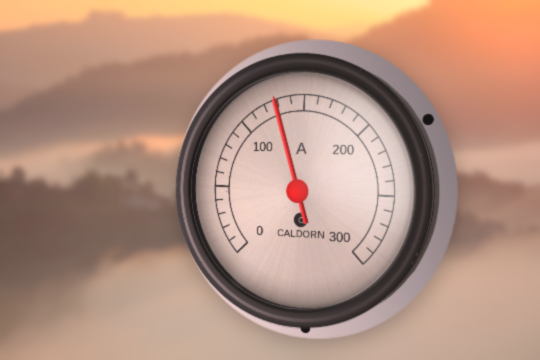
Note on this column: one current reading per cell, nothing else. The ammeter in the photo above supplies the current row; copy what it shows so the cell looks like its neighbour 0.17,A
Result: 130,A
